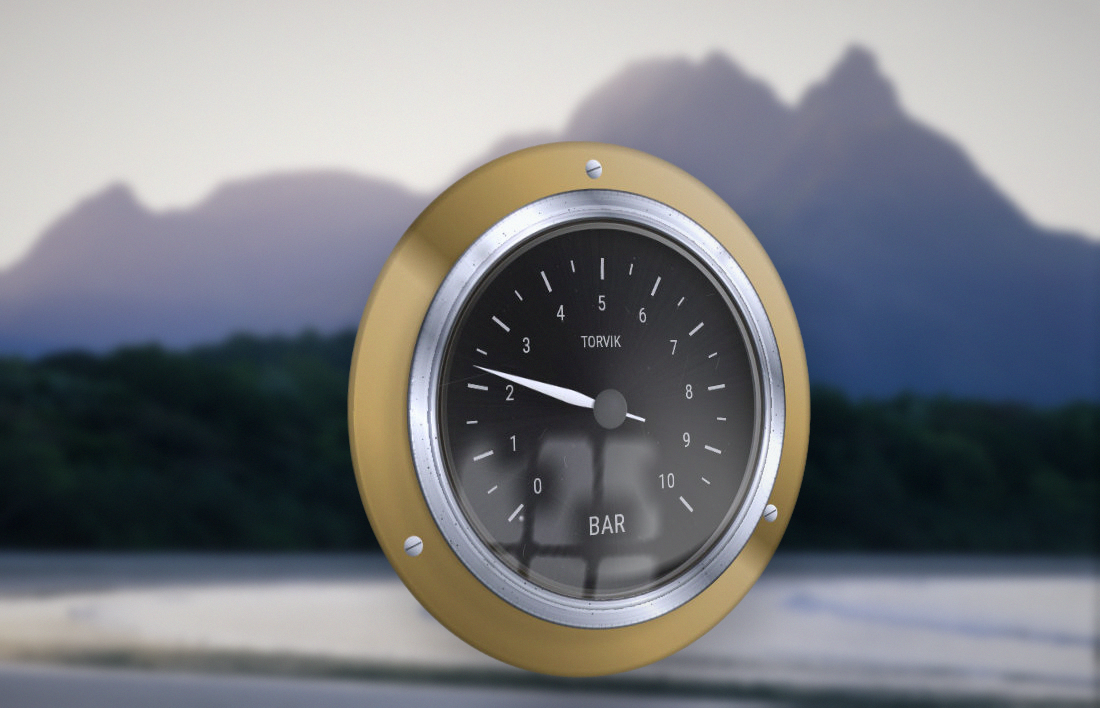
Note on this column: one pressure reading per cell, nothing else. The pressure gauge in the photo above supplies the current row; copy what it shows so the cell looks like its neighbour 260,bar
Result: 2.25,bar
